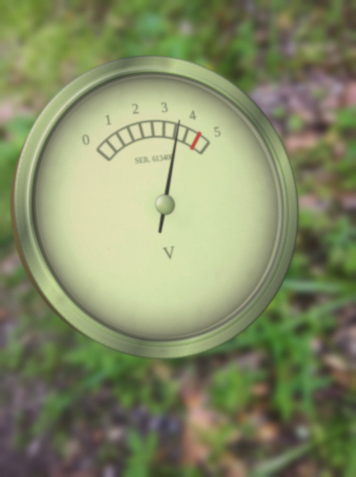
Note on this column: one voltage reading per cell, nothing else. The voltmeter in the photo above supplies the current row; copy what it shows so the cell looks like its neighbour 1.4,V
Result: 3.5,V
